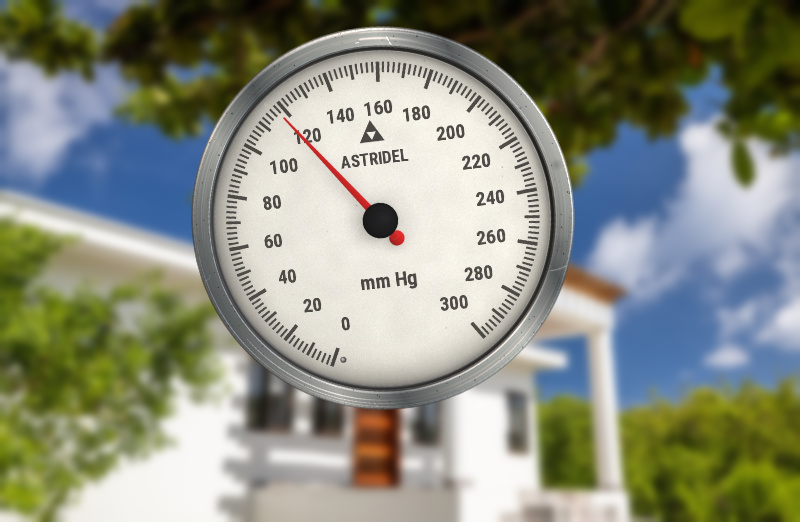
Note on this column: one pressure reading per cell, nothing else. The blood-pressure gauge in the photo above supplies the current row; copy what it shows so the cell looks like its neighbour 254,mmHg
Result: 118,mmHg
